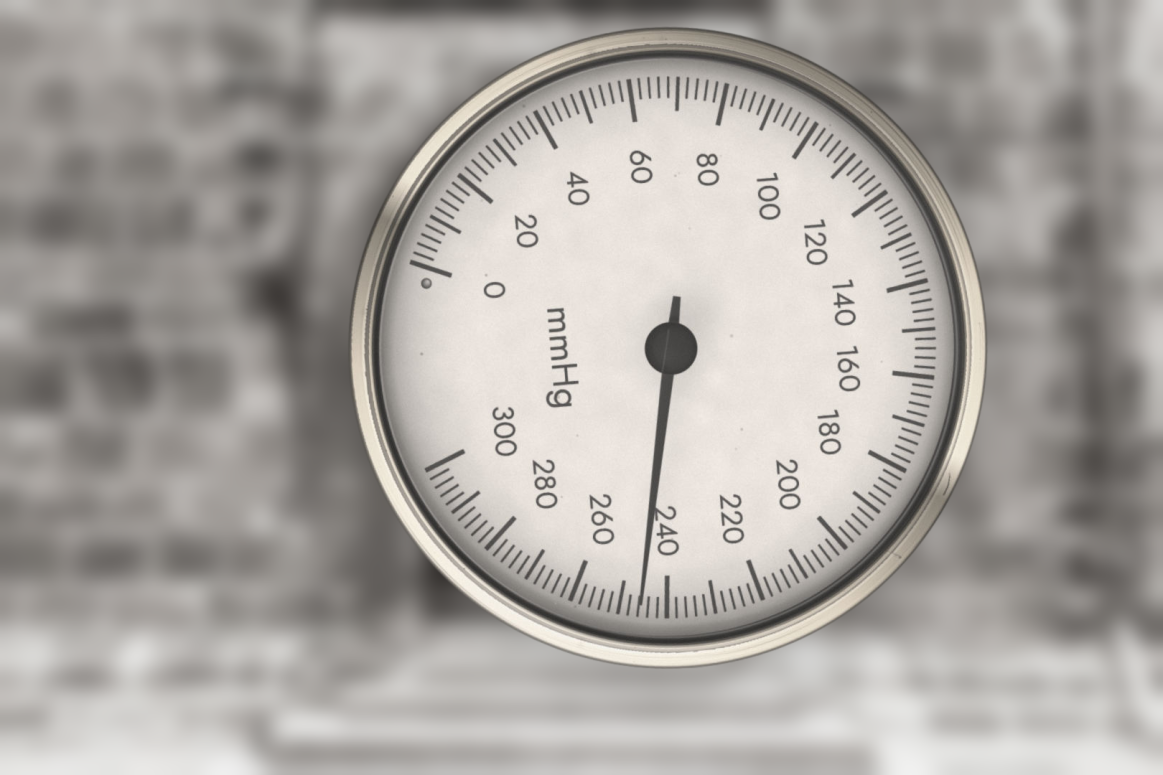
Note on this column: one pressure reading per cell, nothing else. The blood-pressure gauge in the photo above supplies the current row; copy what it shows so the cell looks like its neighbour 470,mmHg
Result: 246,mmHg
